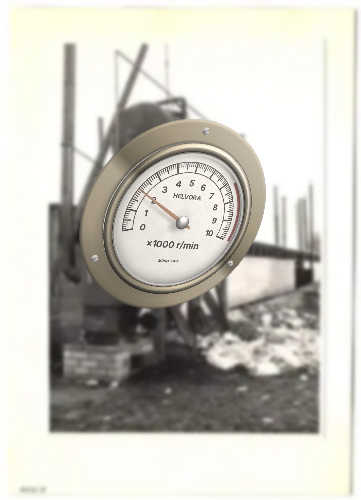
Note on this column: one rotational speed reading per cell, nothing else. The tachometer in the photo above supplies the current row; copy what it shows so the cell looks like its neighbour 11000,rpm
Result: 2000,rpm
